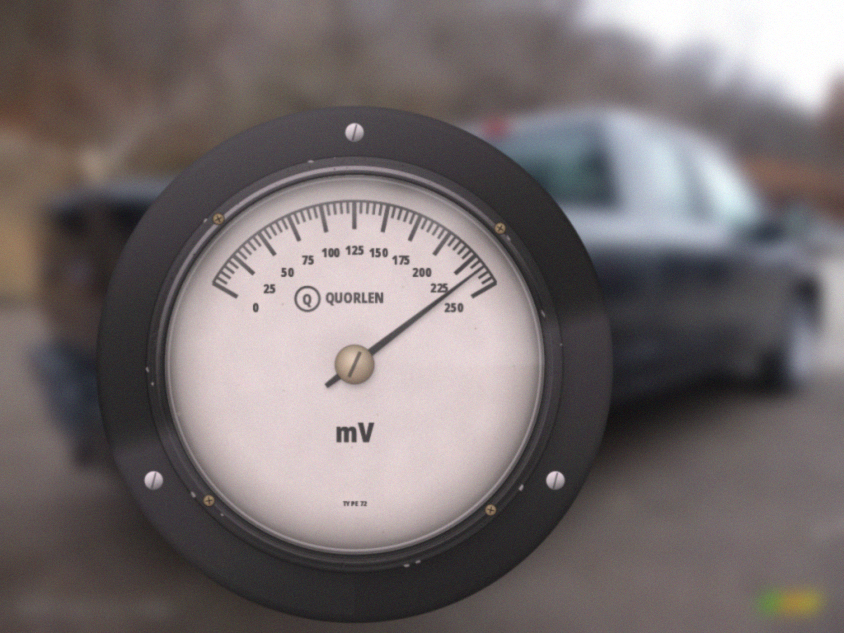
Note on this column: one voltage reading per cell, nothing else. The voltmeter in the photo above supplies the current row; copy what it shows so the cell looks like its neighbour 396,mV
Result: 235,mV
